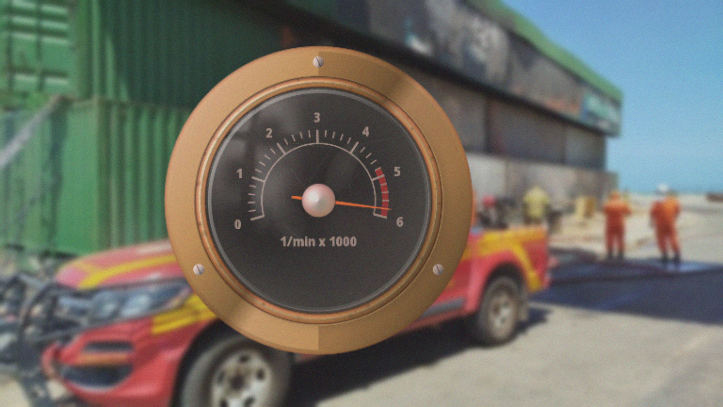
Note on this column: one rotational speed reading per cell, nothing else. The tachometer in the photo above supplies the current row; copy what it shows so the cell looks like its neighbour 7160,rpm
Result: 5800,rpm
